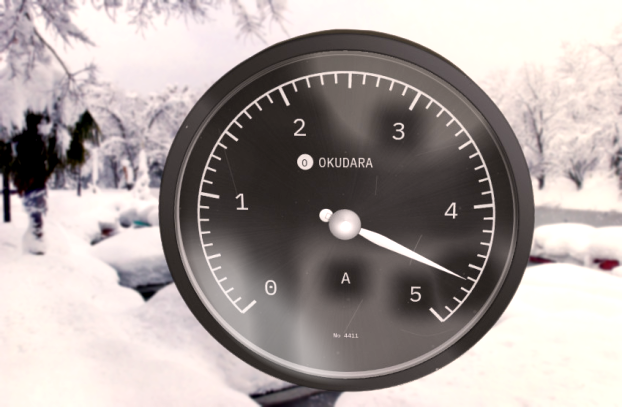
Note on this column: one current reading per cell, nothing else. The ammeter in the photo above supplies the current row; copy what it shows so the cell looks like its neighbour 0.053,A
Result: 4.6,A
